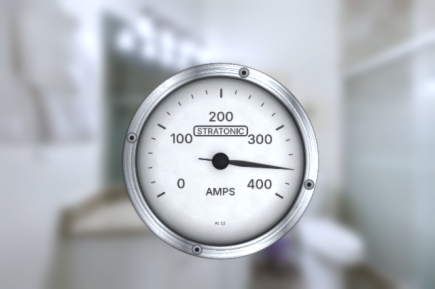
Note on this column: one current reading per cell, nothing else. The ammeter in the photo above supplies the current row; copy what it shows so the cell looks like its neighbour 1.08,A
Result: 360,A
